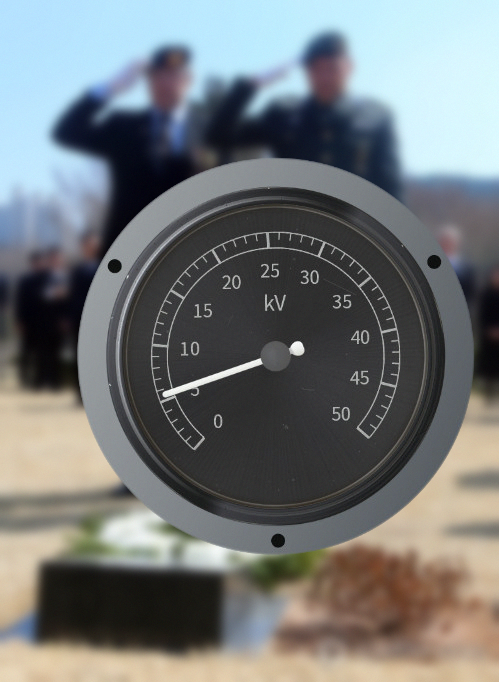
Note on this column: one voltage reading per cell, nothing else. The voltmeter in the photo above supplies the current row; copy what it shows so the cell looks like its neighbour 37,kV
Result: 5.5,kV
